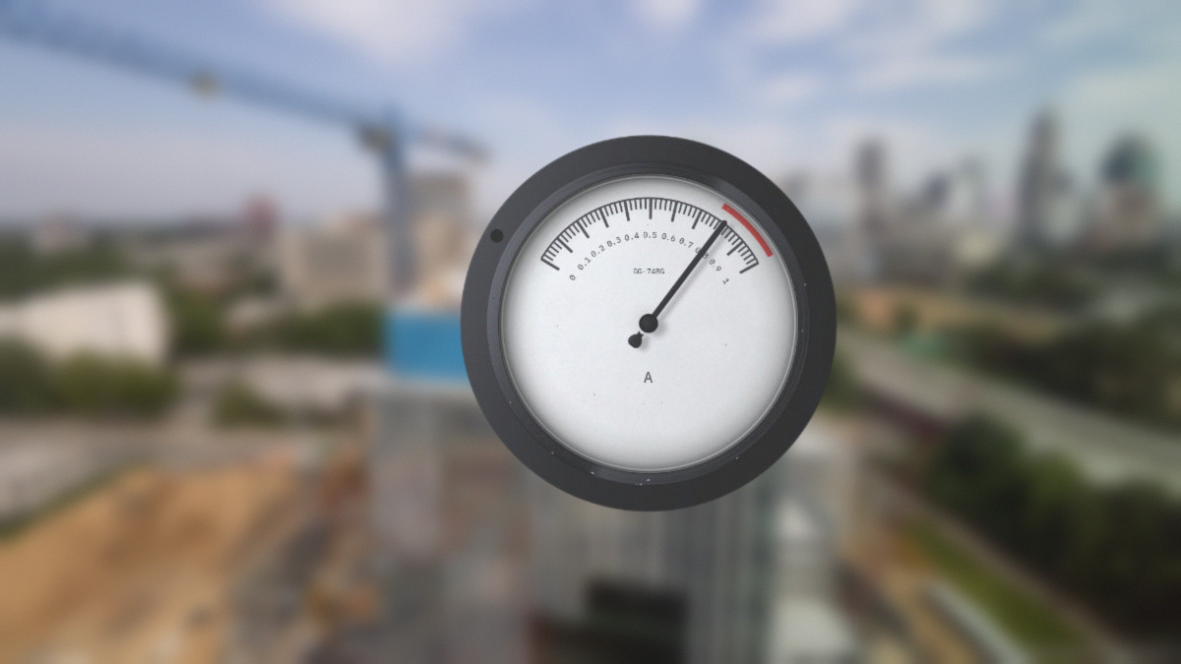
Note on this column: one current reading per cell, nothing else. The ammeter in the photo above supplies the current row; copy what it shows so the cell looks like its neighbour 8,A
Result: 0.8,A
